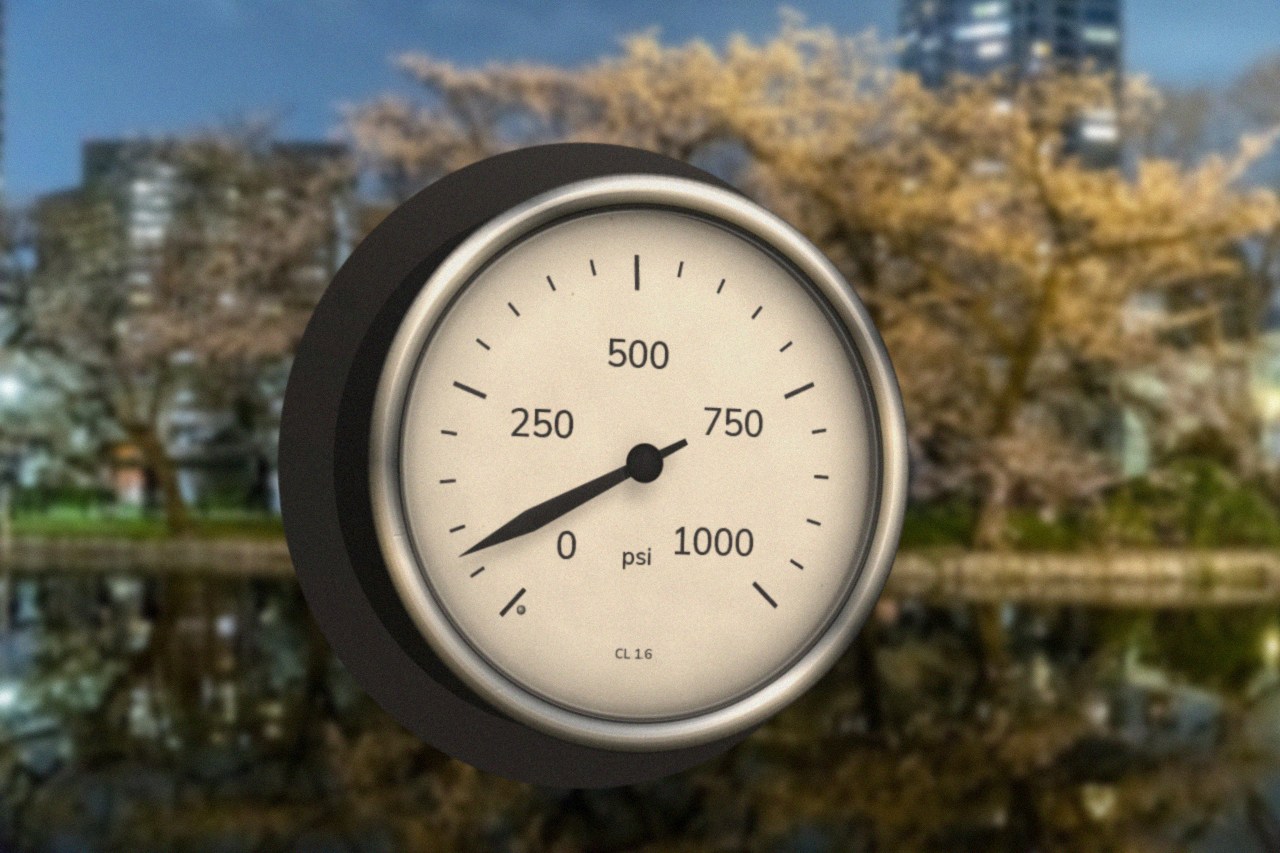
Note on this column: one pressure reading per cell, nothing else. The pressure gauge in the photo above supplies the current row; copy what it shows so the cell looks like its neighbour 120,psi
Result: 75,psi
